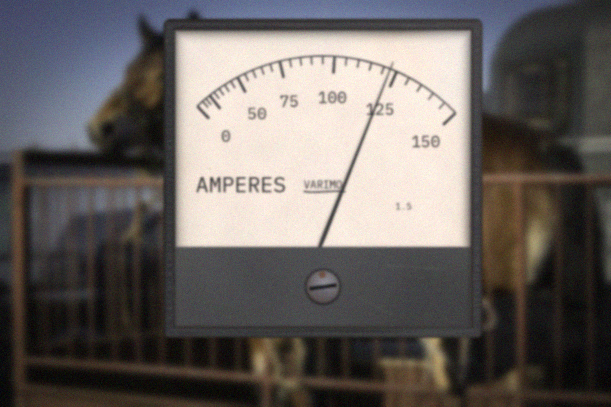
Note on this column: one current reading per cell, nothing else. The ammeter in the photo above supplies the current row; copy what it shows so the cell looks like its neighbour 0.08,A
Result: 122.5,A
